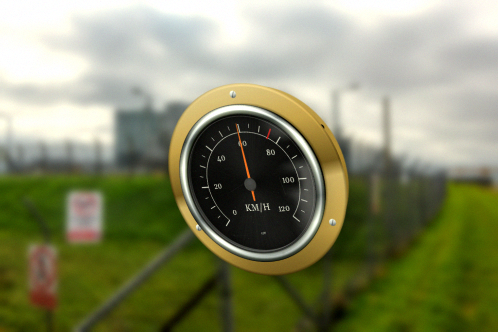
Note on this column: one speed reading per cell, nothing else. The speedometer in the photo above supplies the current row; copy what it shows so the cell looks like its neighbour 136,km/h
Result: 60,km/h
